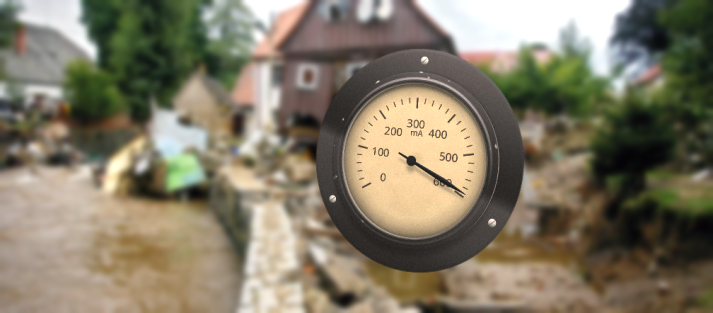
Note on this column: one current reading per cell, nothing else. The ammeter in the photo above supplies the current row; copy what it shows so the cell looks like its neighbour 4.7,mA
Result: 590,mA
